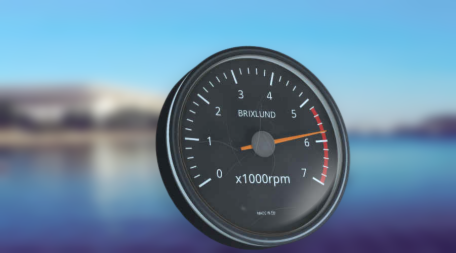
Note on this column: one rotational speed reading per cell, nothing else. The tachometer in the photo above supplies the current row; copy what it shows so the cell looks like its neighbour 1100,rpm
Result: 5800,rpm
